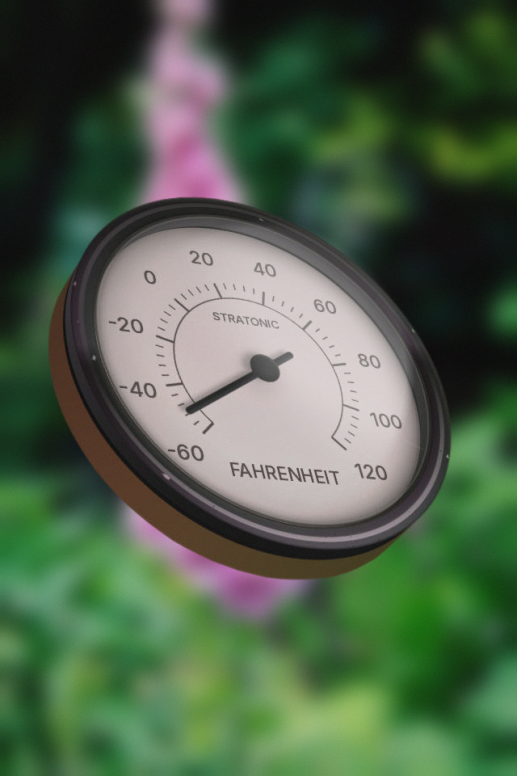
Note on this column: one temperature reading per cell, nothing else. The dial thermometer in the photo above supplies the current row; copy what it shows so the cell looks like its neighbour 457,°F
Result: -52,°F
